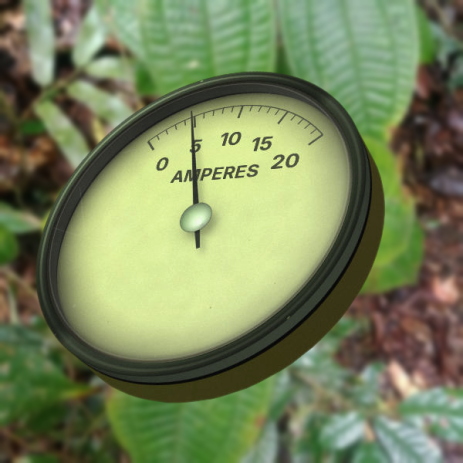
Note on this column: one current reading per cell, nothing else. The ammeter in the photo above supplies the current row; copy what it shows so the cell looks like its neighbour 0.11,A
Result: 5,A
